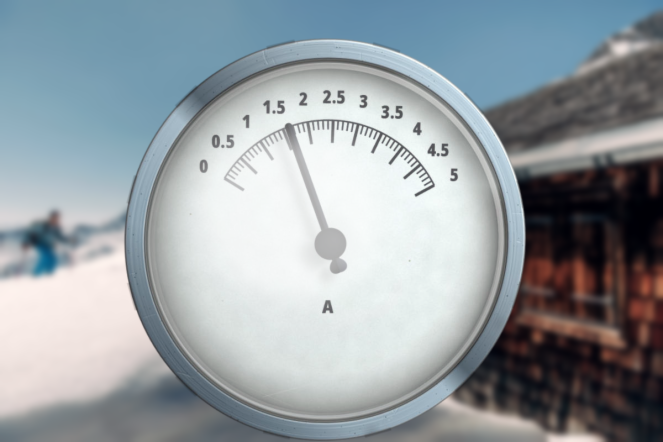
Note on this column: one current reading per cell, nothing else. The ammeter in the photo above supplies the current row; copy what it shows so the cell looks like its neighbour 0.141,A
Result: 1.6,A
